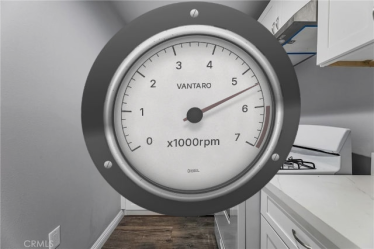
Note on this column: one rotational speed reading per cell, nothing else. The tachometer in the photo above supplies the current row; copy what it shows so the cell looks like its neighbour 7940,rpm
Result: 5400,rpm
